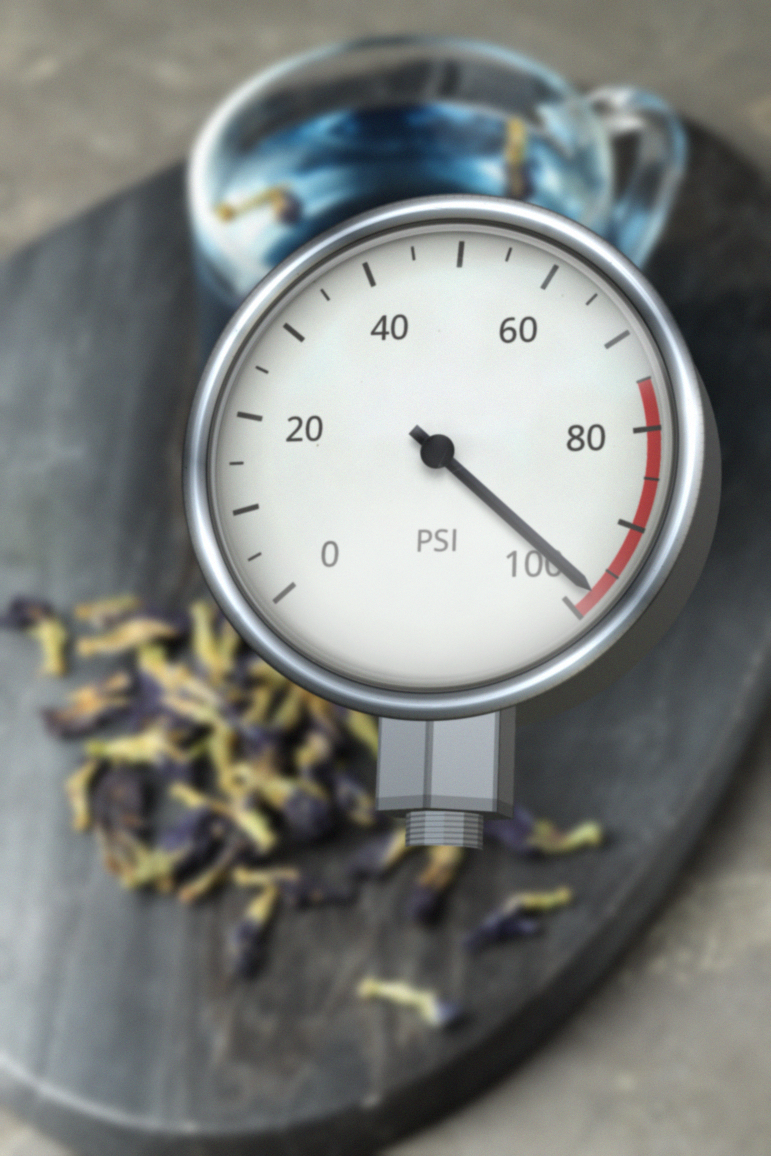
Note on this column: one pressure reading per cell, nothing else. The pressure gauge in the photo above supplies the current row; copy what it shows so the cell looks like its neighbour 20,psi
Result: 97.5,psi
